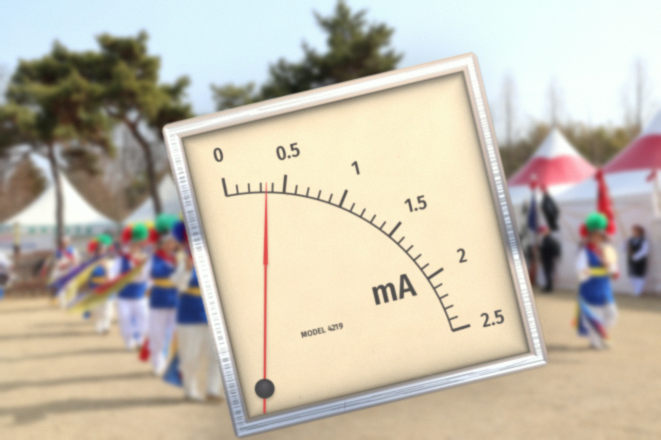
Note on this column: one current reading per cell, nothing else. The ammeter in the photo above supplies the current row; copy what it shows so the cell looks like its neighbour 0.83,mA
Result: 0.35,mA
